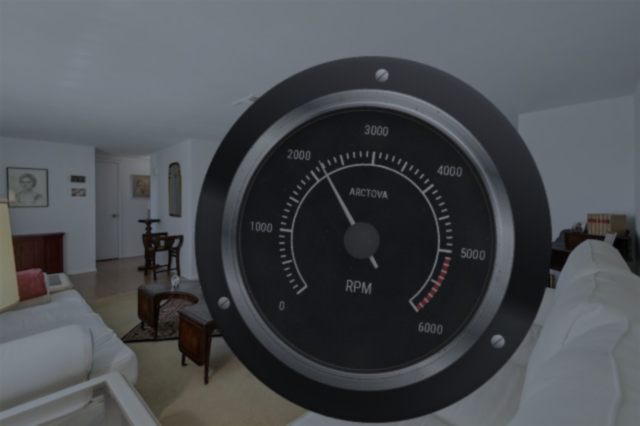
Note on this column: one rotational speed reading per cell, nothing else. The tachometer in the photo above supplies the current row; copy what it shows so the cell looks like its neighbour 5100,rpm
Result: 2200,rpm
